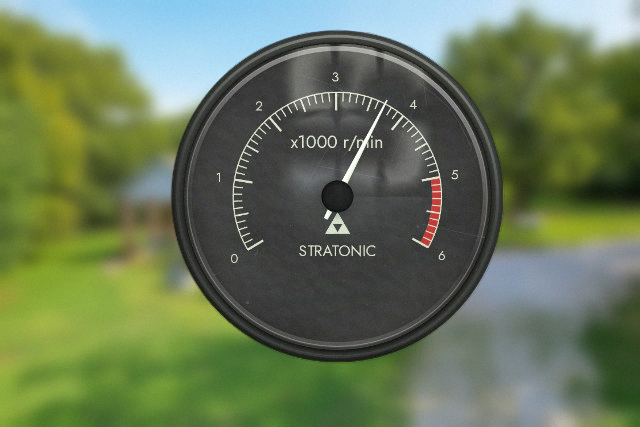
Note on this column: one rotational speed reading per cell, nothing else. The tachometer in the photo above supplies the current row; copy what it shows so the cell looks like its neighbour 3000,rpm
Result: 3700,rpm
